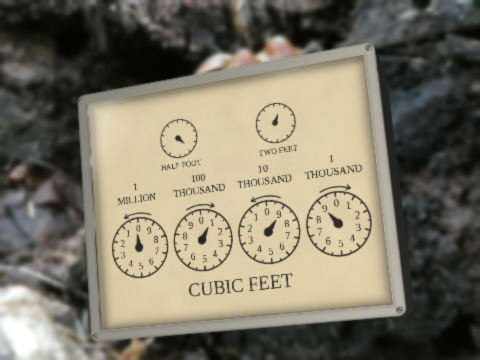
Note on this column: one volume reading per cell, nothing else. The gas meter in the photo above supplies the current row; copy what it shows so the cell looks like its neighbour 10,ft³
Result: 8900,ft³
